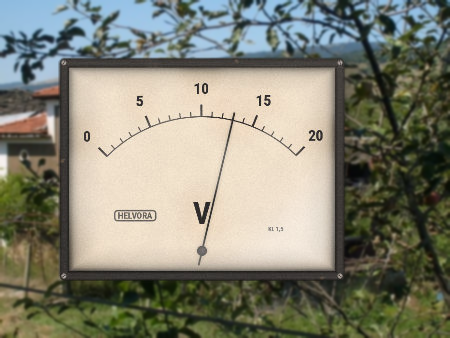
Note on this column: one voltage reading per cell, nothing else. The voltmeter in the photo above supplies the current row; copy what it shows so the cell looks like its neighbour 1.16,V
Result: 13,V
